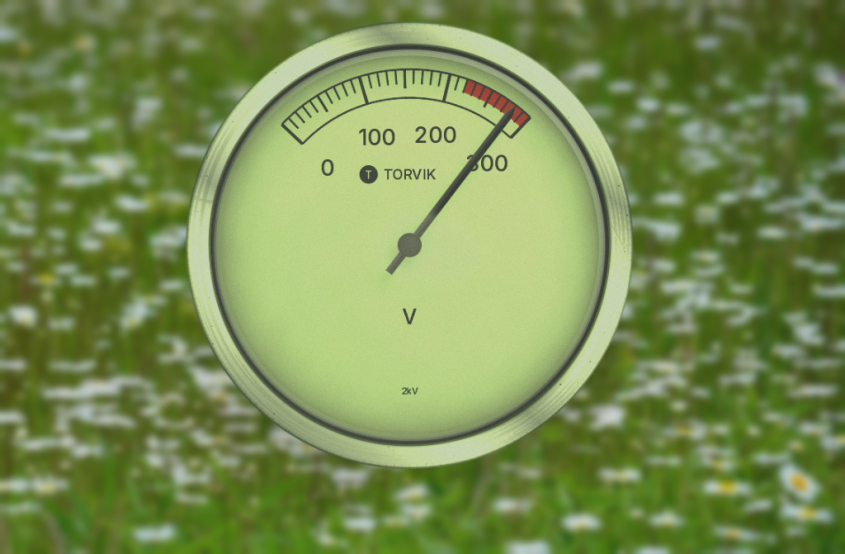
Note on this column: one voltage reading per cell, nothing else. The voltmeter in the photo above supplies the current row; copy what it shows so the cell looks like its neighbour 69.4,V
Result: 280,V
